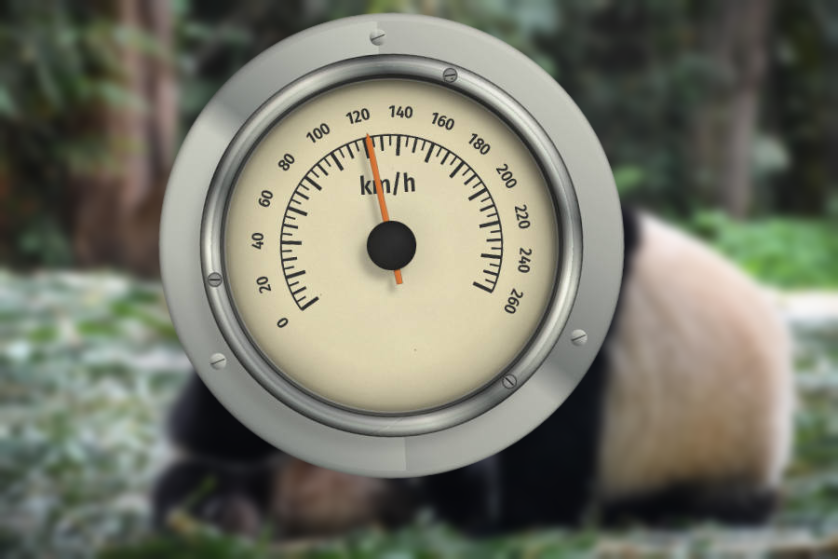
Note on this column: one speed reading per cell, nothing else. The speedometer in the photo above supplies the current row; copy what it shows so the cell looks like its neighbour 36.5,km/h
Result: 122.5,km/h
